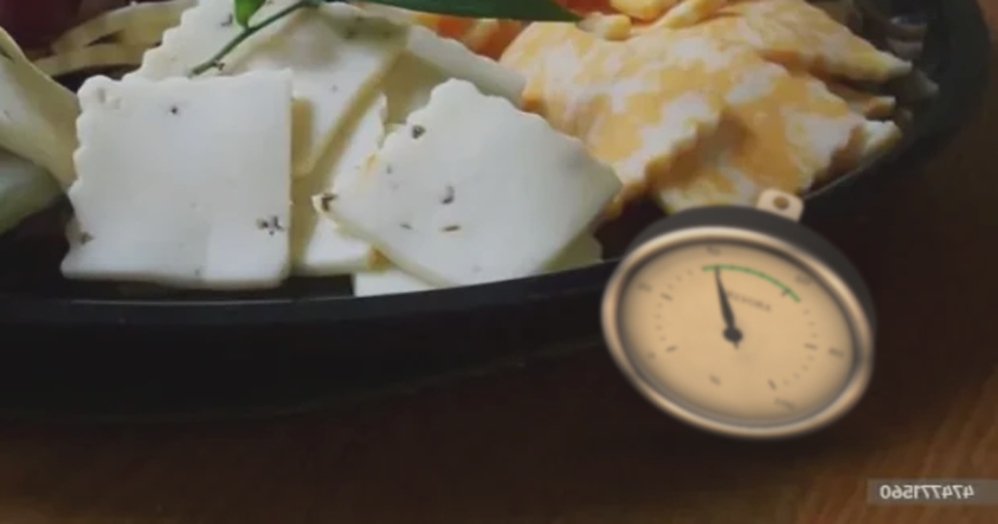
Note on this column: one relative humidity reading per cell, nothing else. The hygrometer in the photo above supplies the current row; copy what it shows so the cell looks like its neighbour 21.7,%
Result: 40,%
